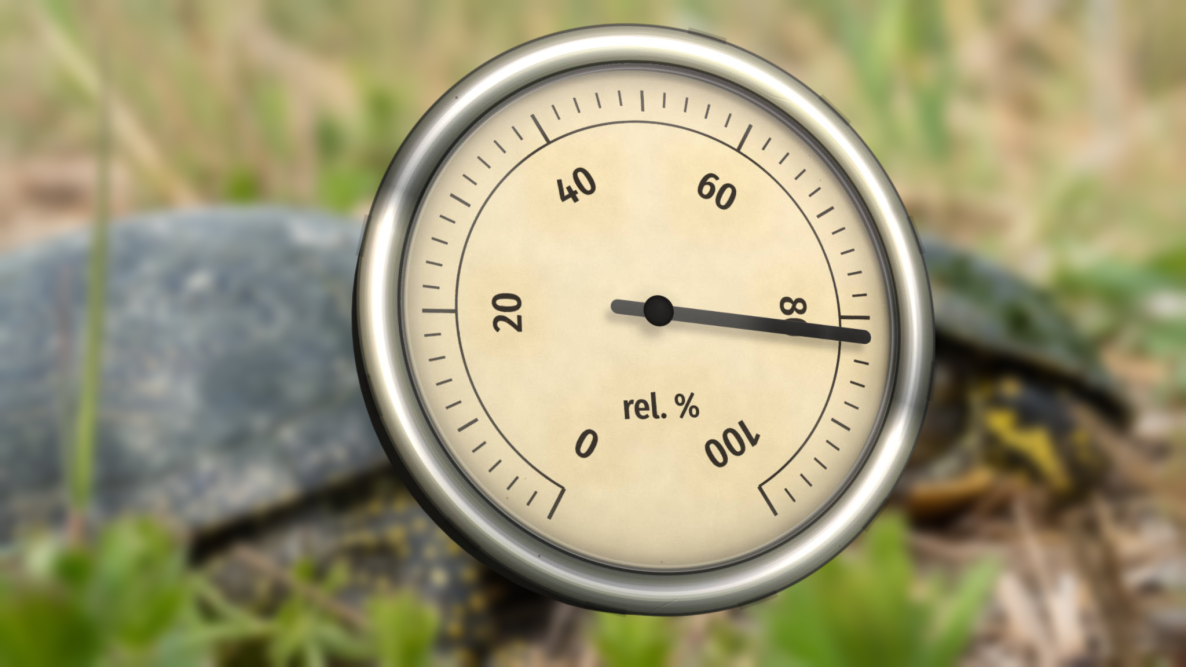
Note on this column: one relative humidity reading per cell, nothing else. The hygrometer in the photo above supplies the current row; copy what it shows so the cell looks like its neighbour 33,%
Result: 82,%
